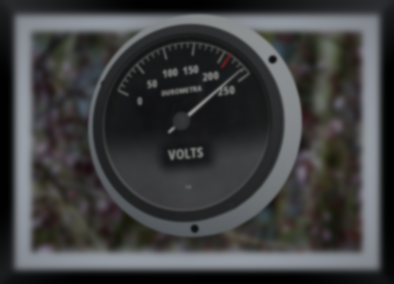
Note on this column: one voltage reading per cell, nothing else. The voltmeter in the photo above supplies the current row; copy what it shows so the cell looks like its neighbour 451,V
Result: 240,V
